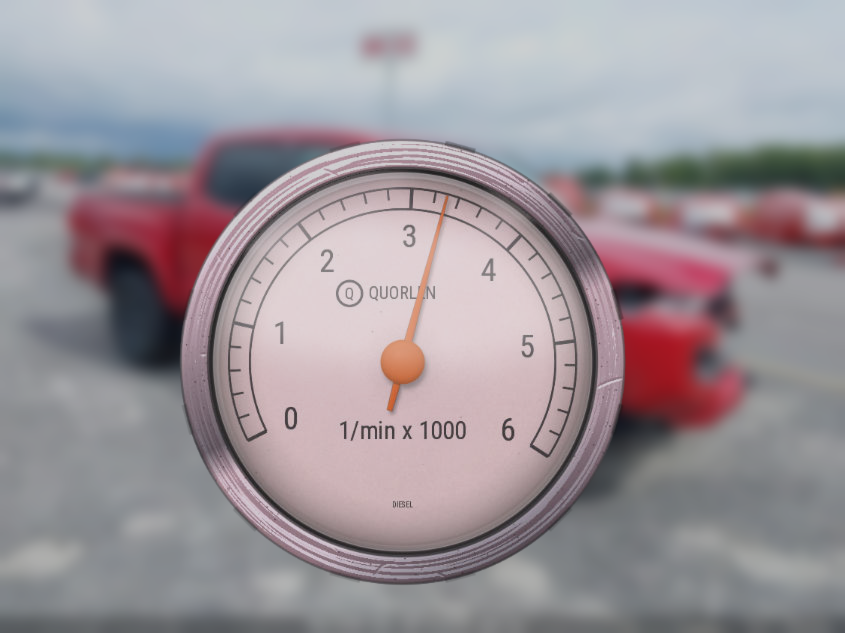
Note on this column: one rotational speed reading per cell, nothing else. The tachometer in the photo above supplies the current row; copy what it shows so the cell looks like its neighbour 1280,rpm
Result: 3300,rpm
